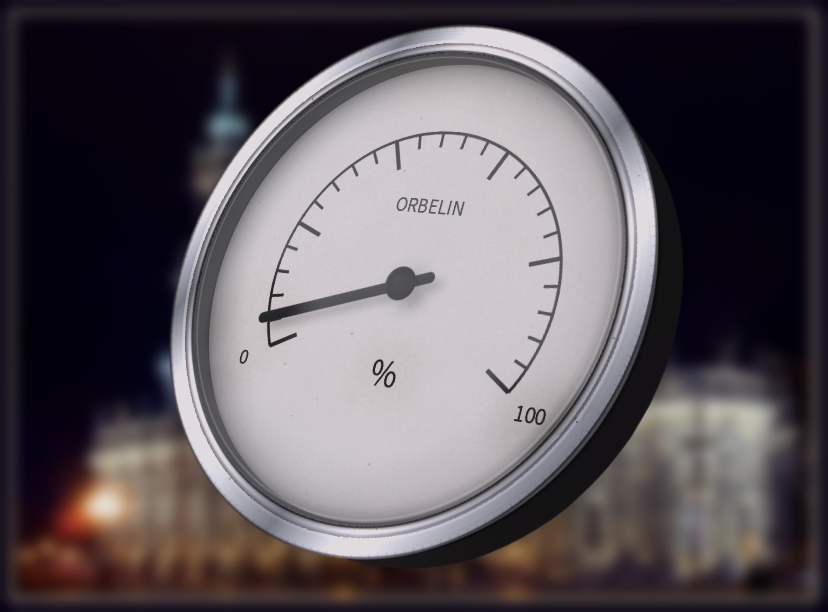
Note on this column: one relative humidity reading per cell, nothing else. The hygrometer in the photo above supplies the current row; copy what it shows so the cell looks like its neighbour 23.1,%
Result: 4,%
